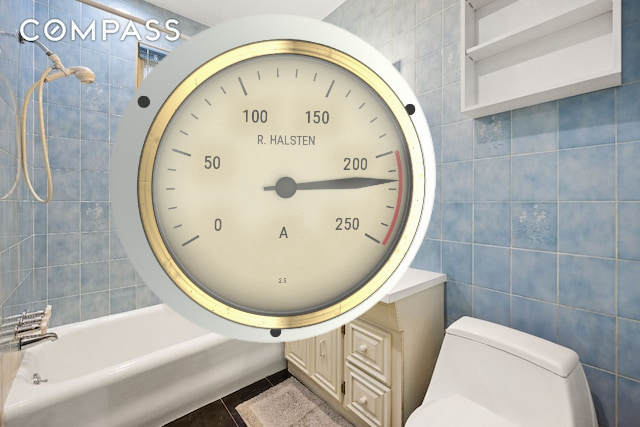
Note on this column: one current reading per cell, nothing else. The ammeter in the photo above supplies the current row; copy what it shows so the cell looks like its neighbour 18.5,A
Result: 215,A
